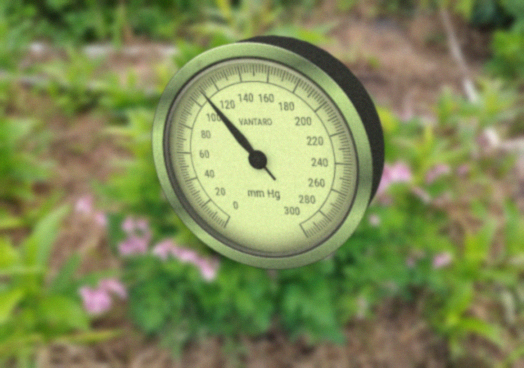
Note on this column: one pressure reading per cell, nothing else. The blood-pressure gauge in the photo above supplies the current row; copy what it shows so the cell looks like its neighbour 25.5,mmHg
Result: 110,mmHg
